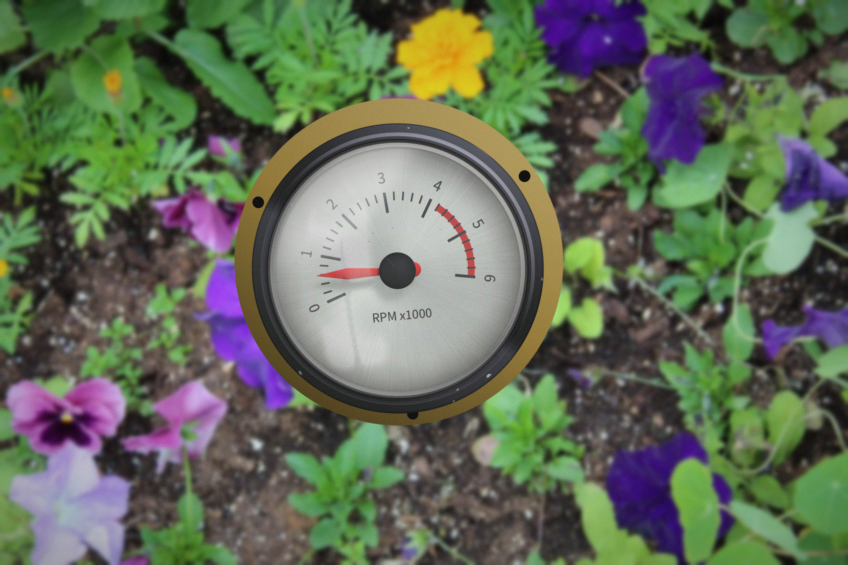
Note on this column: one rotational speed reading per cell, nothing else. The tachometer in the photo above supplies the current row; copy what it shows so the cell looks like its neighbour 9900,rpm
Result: 600,rpm
